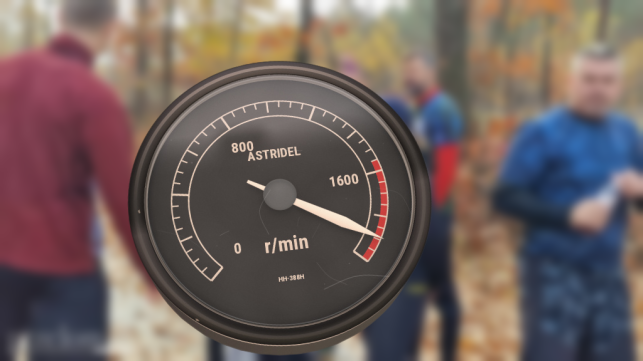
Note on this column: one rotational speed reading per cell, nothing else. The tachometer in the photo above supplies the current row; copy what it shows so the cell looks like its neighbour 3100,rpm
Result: 1900,rpm
